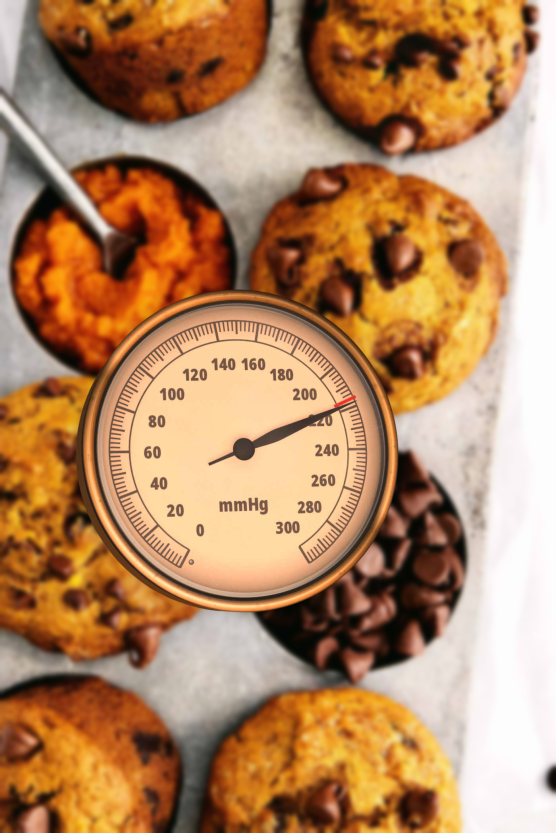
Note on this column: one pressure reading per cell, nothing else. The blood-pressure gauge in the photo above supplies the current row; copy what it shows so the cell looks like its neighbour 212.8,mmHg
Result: 218,mmHg
